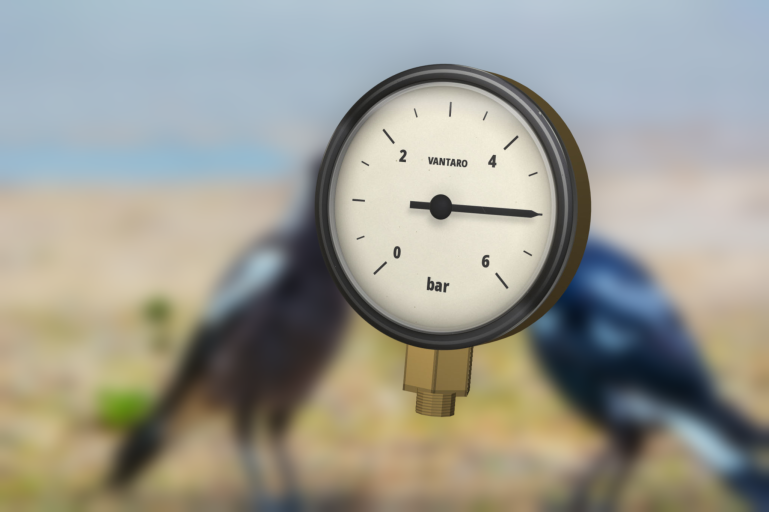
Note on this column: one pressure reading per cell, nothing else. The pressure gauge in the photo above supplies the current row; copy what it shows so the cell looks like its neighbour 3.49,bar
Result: 5,bar
